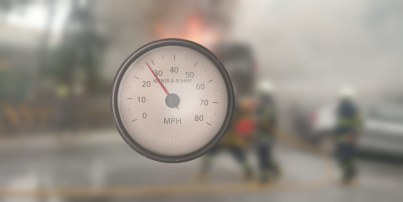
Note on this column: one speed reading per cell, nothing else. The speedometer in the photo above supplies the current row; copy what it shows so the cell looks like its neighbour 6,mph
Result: 27.5,mph
